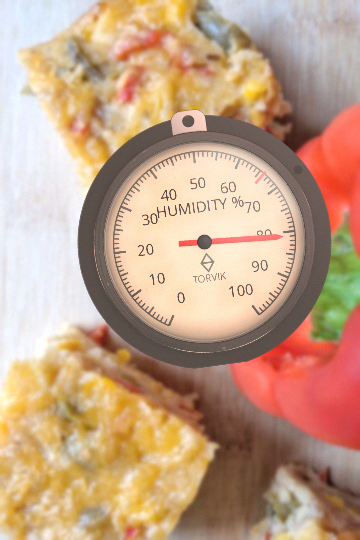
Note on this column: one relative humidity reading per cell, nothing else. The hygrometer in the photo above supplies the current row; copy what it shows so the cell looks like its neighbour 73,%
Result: 81,%
